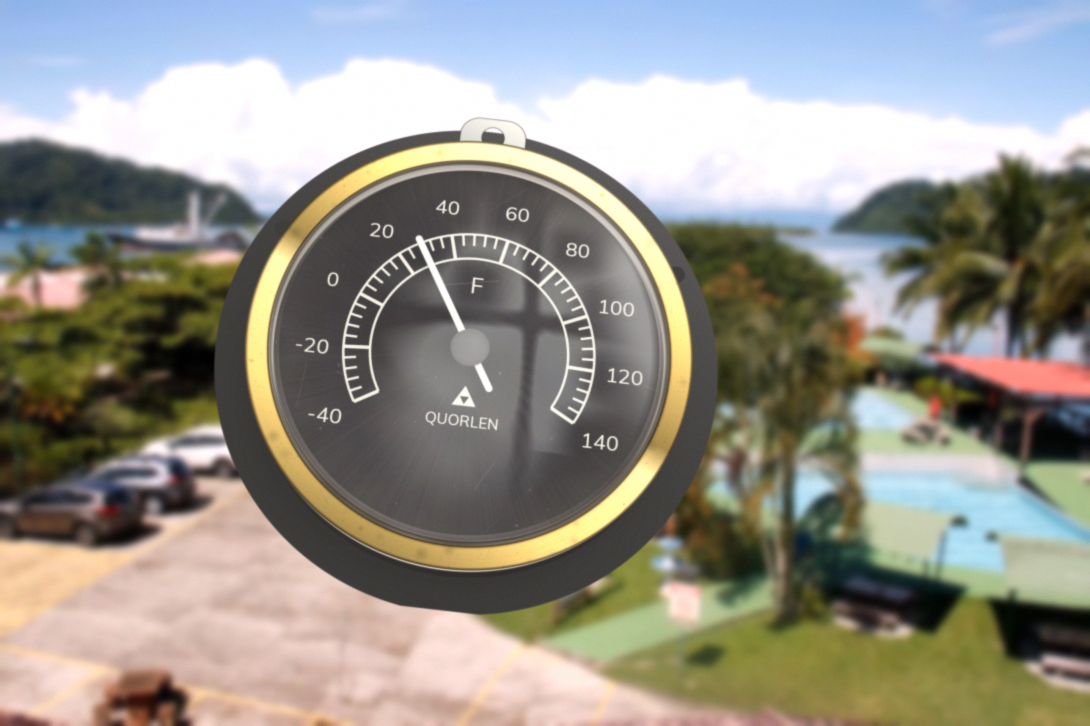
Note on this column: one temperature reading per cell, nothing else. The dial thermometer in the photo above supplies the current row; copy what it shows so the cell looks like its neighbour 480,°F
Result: 28,°F
